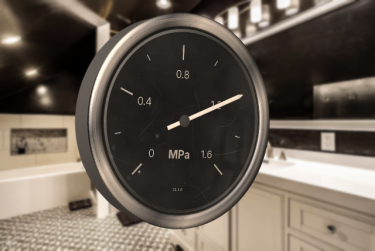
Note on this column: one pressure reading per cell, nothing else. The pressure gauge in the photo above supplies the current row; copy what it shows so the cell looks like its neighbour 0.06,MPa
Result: 1.2,MPa
